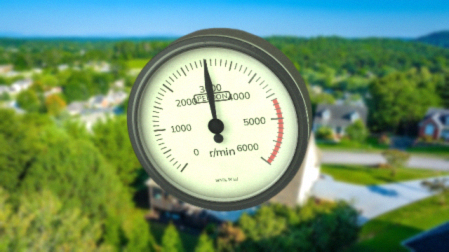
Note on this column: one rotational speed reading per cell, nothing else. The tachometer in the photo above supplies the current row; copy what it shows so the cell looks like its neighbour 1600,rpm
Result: 3000,rpm
